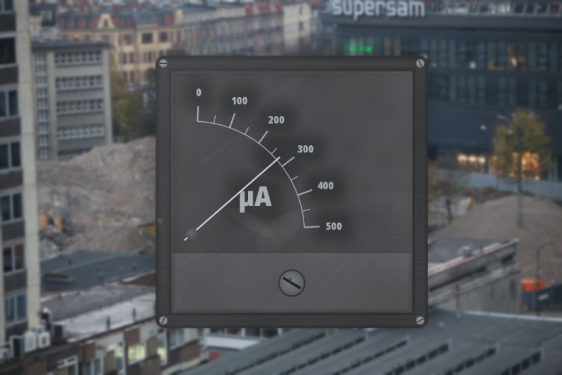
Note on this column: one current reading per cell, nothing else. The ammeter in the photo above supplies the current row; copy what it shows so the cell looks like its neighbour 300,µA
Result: 275,µA
